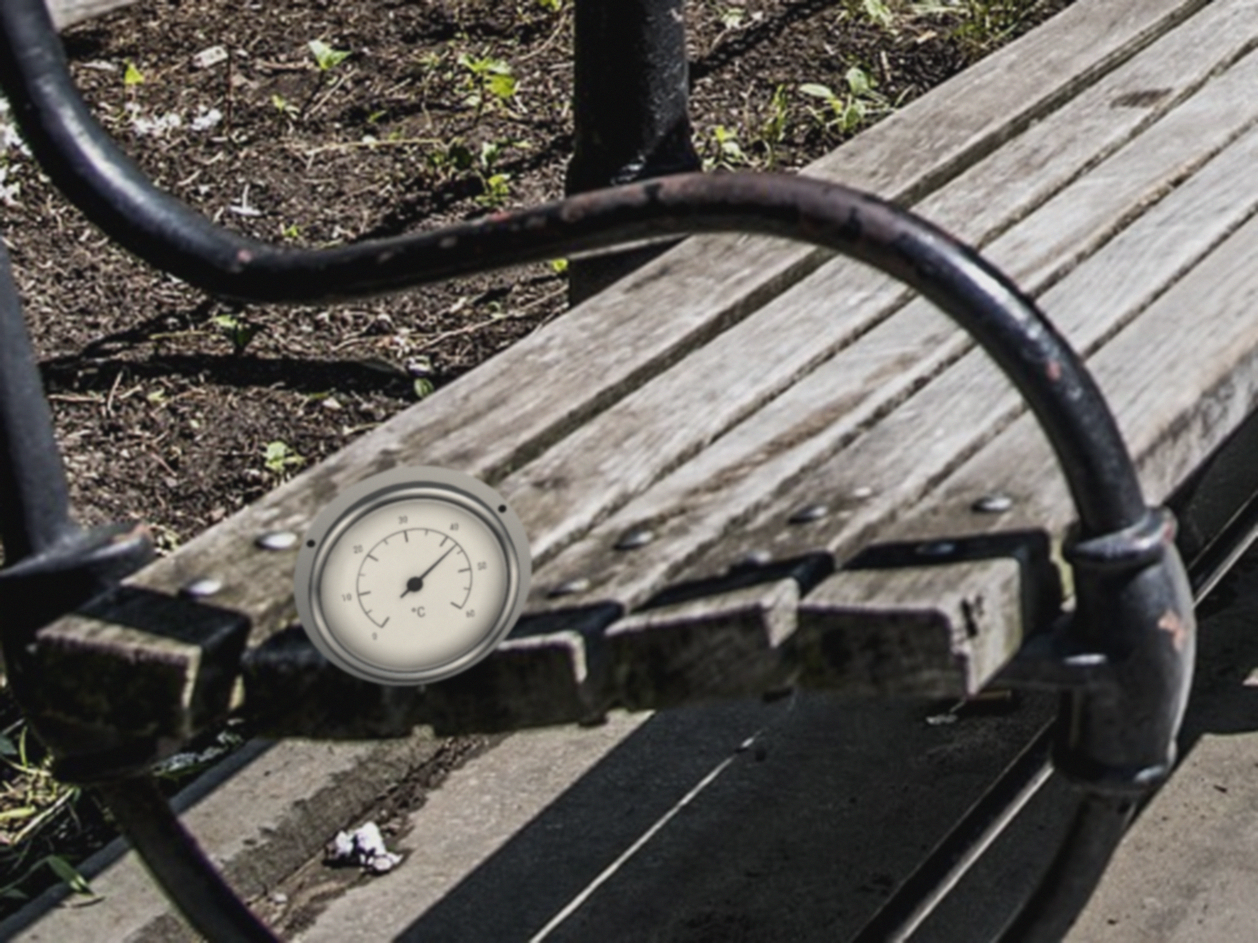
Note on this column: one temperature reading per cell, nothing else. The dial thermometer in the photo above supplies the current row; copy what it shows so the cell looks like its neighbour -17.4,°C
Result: 42.5,°C
